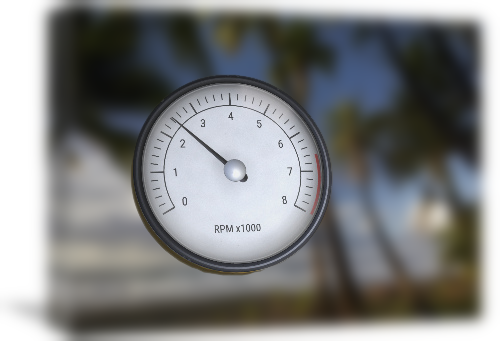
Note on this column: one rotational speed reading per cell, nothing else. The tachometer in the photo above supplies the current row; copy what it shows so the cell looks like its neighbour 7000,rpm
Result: 2400,rpm
